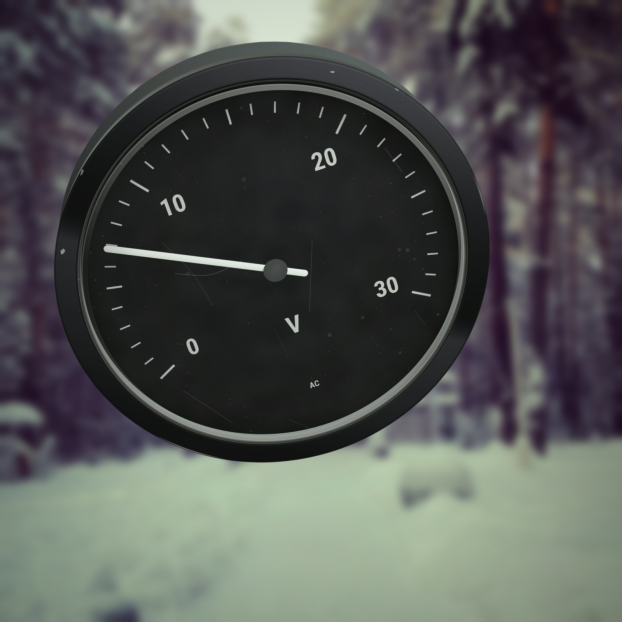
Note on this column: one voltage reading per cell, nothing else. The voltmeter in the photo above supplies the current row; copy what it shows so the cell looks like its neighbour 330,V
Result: 7,V
